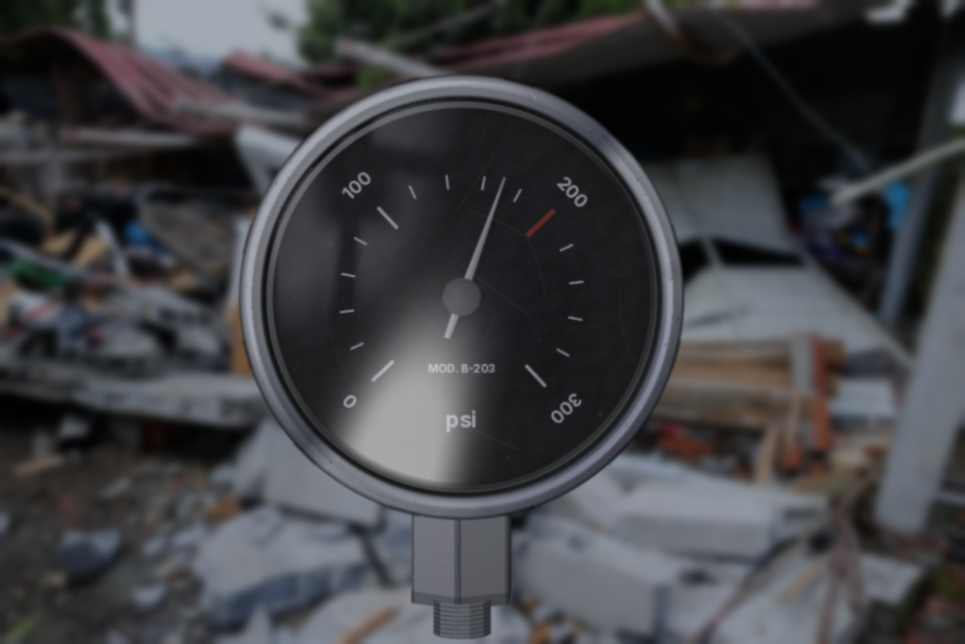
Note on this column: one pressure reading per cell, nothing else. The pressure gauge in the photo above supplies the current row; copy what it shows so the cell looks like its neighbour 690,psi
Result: 170,psi
